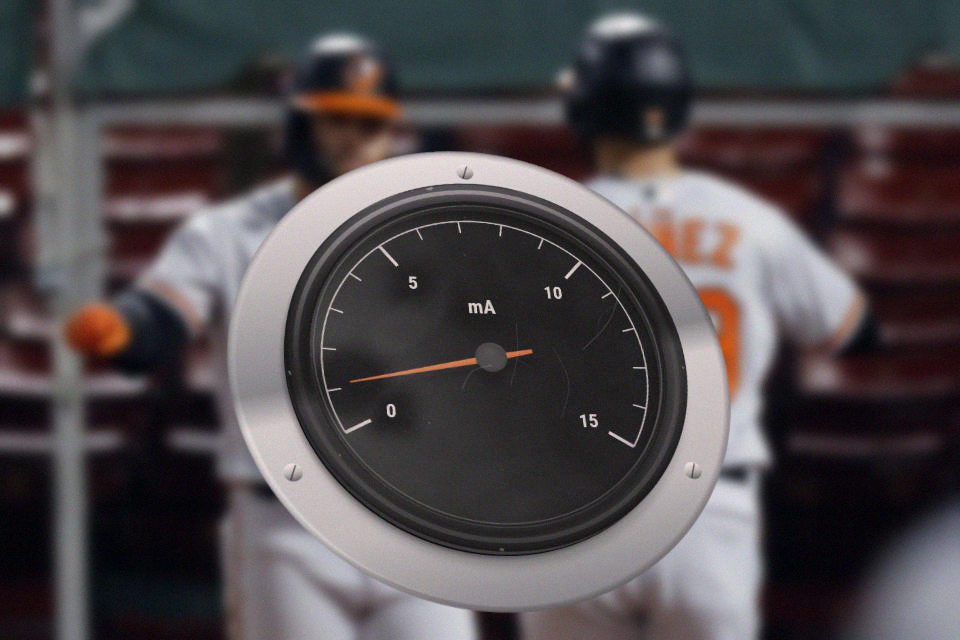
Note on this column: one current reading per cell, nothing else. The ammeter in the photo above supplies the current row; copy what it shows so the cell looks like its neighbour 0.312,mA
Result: 1,mA
